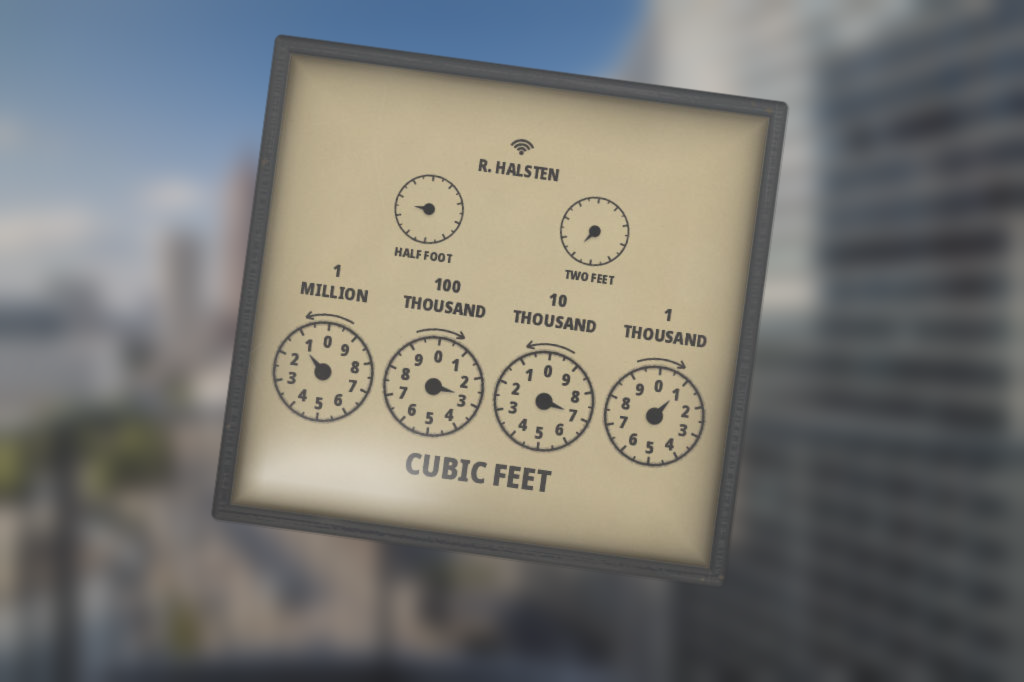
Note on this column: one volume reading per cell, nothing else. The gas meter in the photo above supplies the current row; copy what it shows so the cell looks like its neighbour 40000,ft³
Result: 127100,ft³
